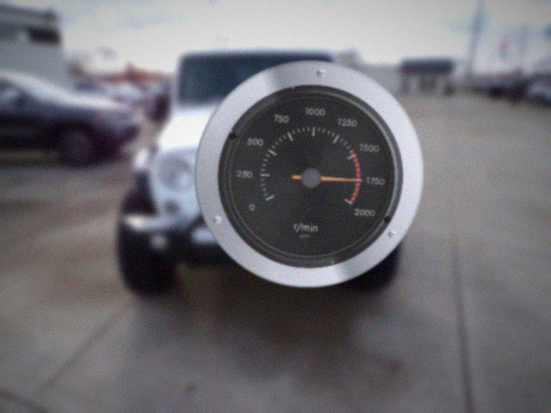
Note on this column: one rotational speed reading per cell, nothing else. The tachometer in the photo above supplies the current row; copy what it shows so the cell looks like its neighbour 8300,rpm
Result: 1750,rpm
